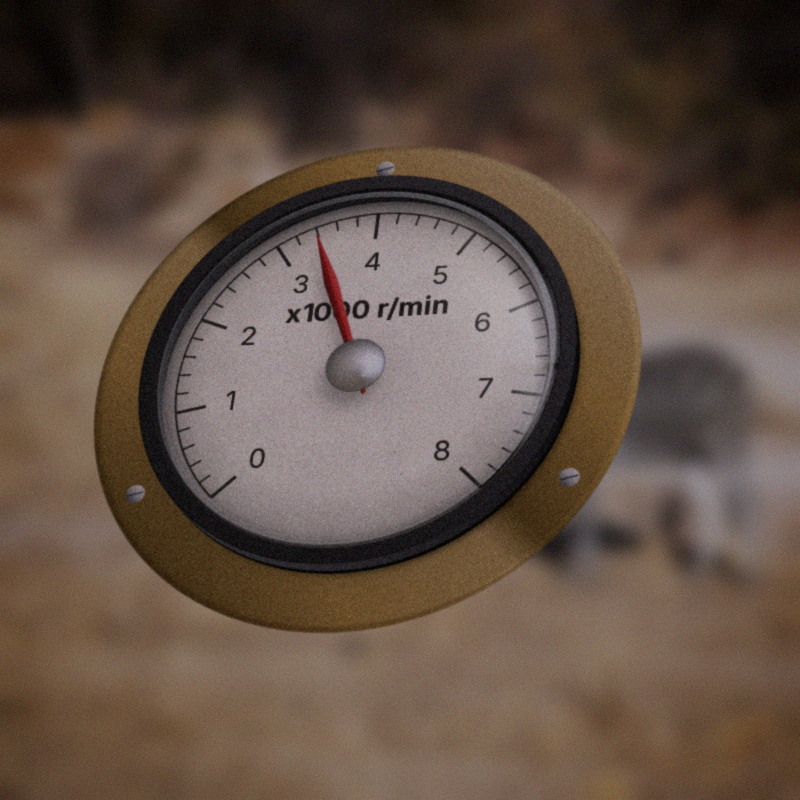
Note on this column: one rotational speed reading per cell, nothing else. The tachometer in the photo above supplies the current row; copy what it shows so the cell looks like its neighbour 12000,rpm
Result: 3400,rpm
